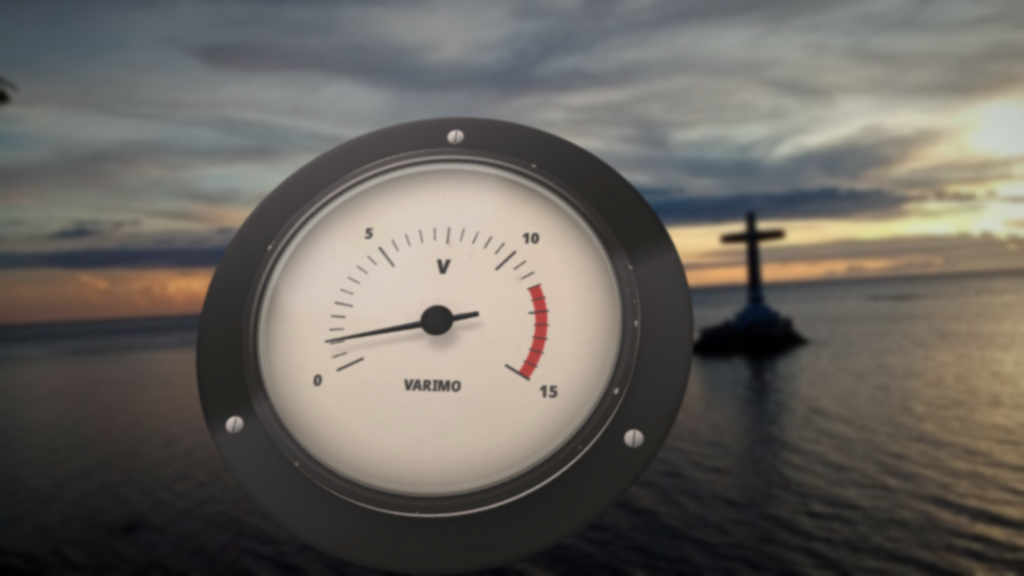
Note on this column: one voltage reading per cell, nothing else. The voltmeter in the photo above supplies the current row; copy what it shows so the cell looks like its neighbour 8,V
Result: 1,V
